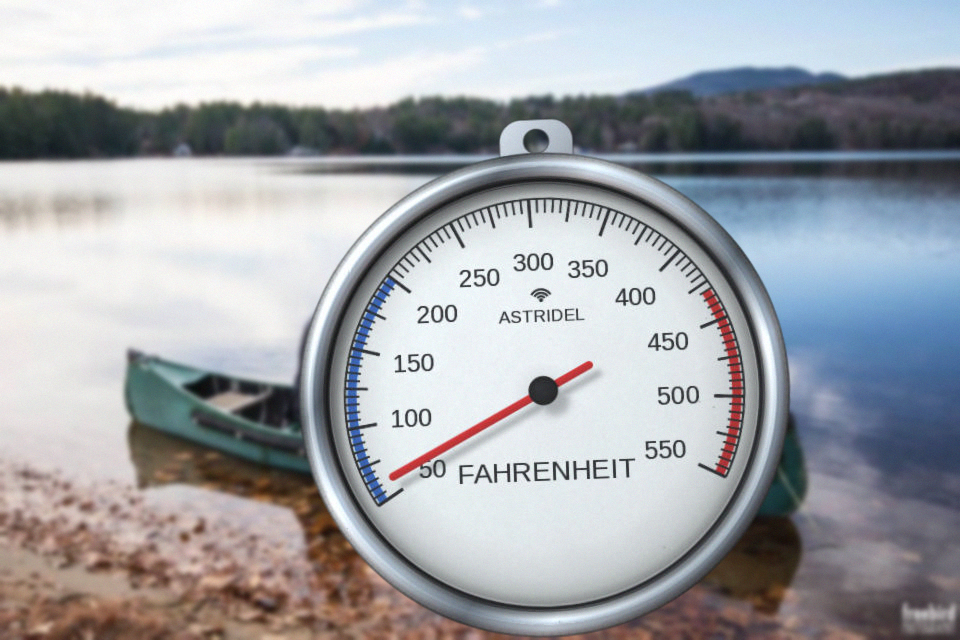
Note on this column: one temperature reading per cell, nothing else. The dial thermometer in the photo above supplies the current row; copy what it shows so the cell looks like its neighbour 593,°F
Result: 60,°F
